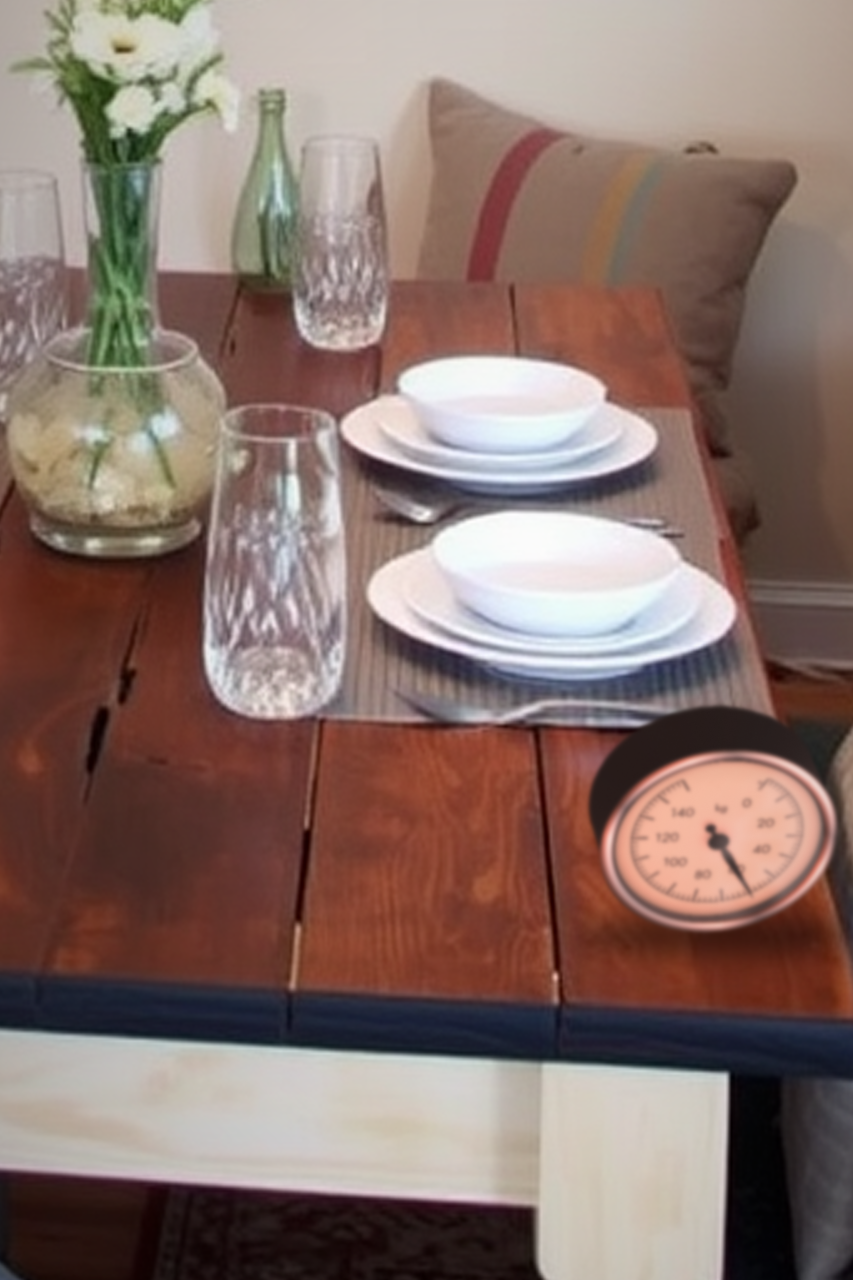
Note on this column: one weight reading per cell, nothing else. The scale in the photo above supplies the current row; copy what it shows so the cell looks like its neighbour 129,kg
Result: 60,kg
